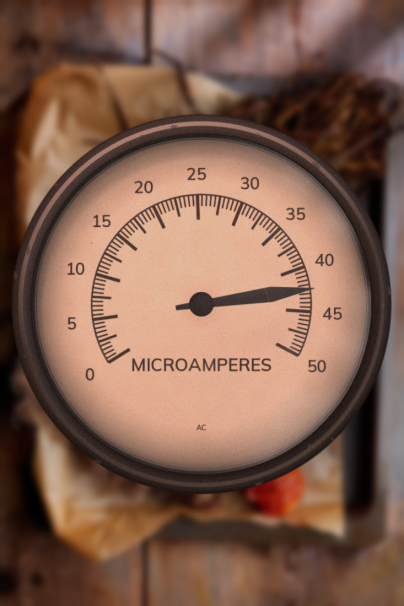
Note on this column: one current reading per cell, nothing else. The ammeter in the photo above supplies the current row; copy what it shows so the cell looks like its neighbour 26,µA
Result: 42.5,µA
